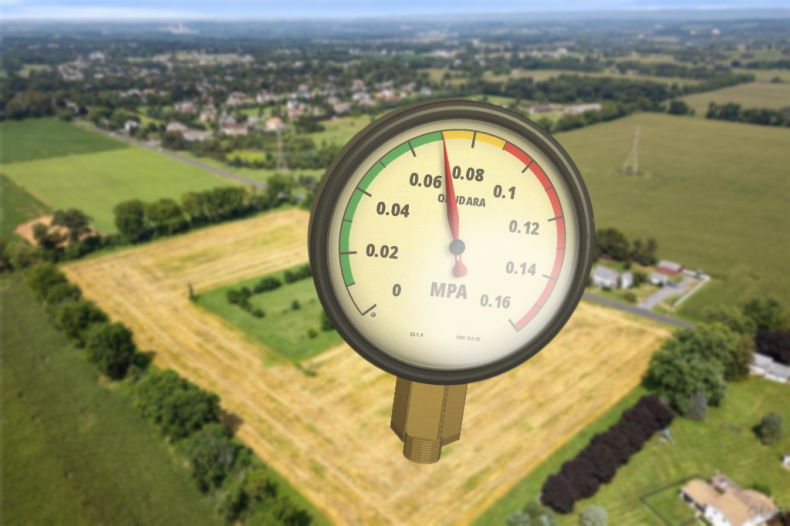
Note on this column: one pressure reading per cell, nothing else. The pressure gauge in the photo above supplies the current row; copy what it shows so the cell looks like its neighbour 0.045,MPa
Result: 0.07,MPa
